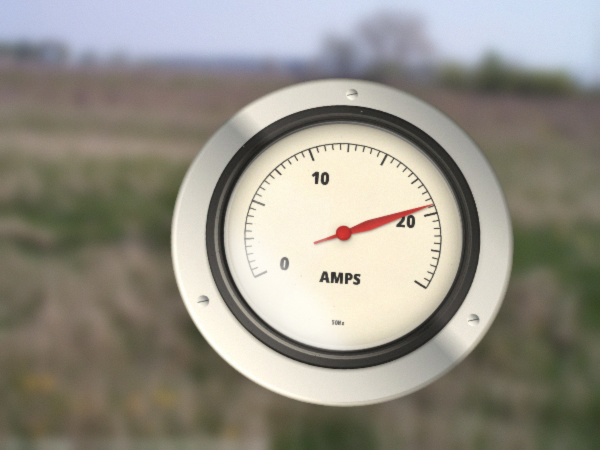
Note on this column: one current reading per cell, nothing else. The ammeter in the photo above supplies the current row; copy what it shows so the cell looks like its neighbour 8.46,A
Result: 19.5,A
